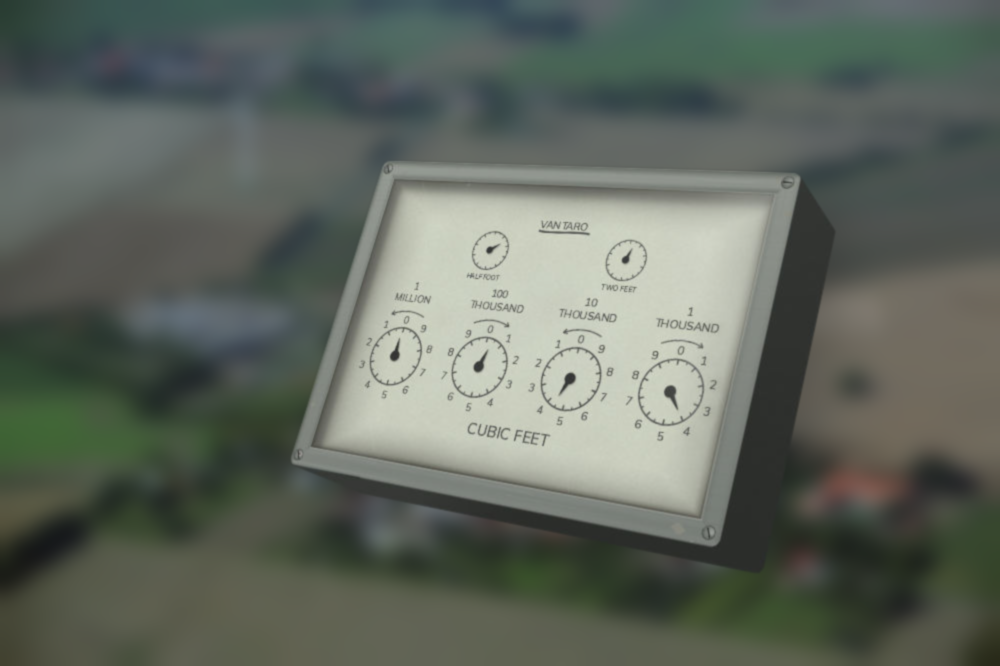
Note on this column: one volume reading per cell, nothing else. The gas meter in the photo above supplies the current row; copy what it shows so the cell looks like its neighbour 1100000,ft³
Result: 4400,ft³
